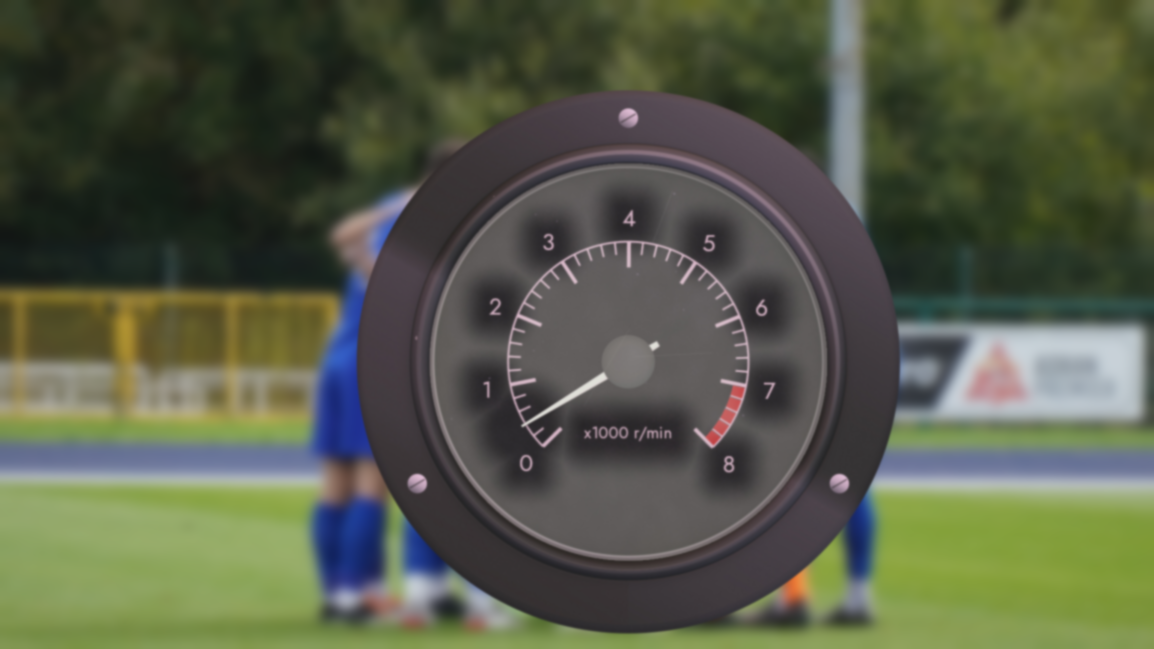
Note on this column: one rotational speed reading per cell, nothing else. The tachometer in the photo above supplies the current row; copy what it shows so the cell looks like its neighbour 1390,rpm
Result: 400,rpm
